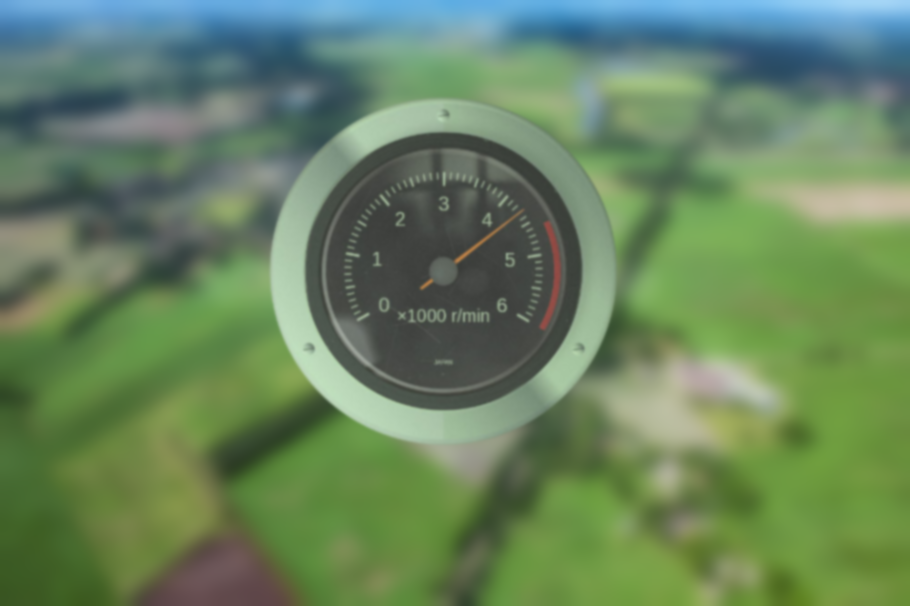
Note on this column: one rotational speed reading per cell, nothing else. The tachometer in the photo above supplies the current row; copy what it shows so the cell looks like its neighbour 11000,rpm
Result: 4300,rpm
